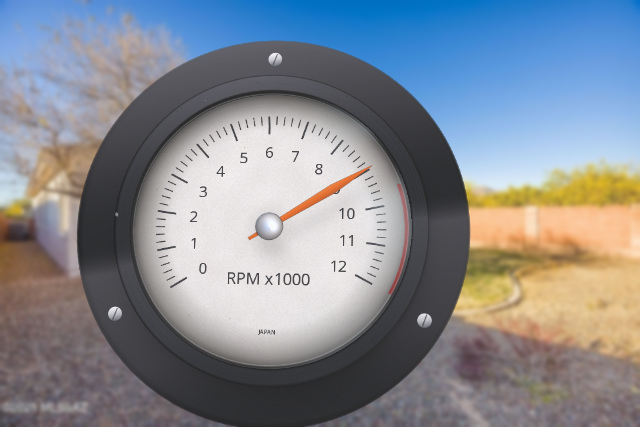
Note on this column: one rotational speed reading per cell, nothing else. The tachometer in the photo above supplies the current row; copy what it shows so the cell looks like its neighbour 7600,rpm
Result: 9000,rpm
